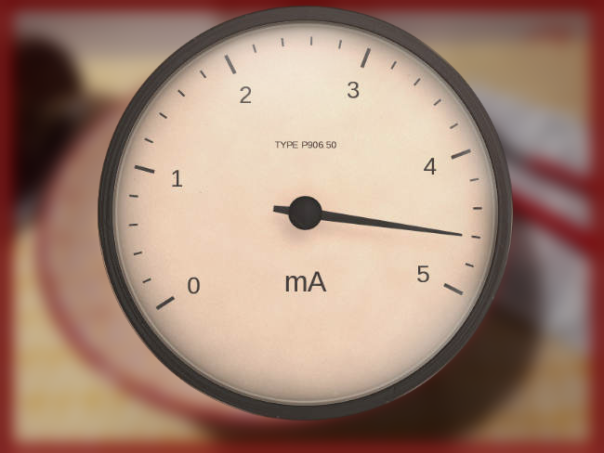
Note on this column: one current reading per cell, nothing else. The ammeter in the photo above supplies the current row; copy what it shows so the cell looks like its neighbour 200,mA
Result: 4.6,mA
